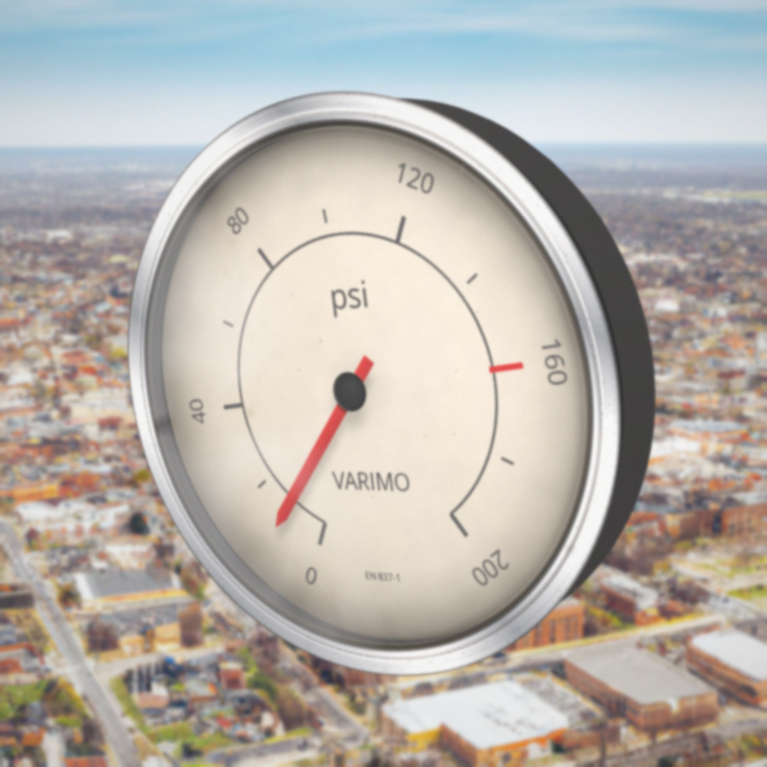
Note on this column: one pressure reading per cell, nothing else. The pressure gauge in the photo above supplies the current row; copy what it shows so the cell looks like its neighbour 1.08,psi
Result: 10,psi
